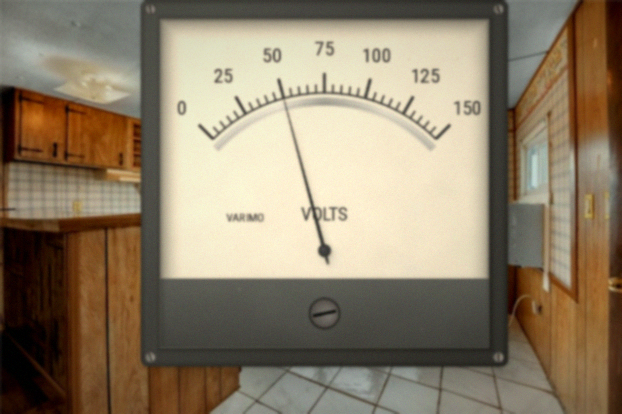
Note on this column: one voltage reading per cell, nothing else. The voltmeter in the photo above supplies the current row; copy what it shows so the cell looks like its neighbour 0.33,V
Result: 50,V
